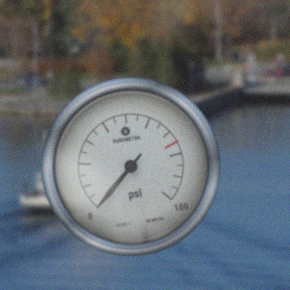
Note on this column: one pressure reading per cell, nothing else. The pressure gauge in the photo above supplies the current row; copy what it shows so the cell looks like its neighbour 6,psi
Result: 0,psi
